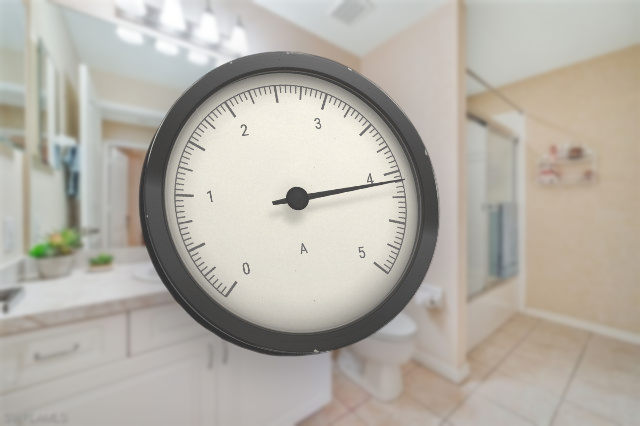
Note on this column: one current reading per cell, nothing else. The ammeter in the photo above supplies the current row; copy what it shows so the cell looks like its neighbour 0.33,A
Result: 4.1,A
